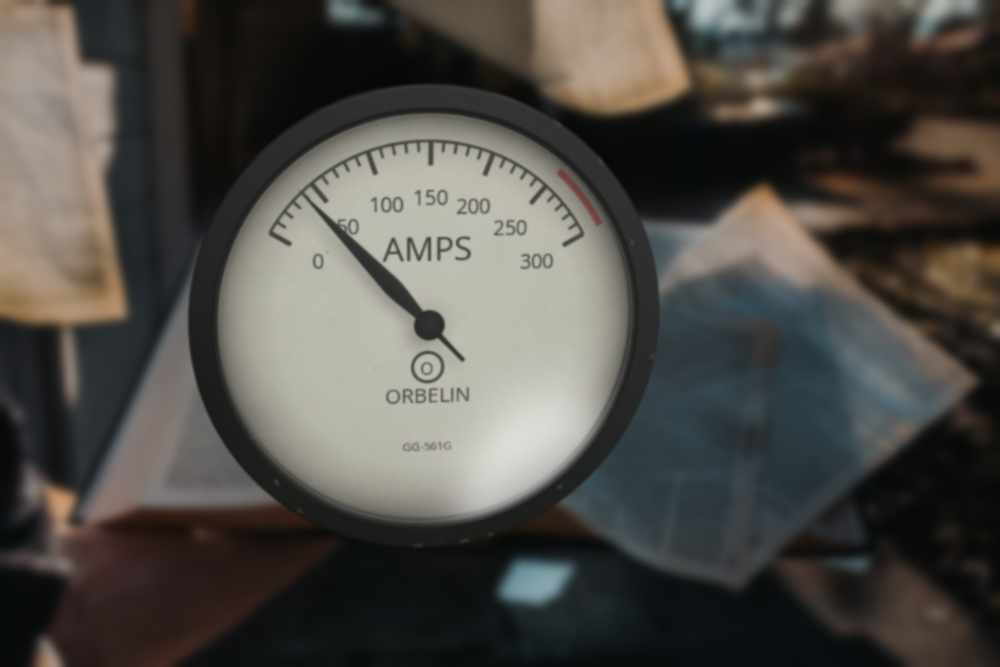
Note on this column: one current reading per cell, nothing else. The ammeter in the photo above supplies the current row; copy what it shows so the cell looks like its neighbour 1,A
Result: 40,A
